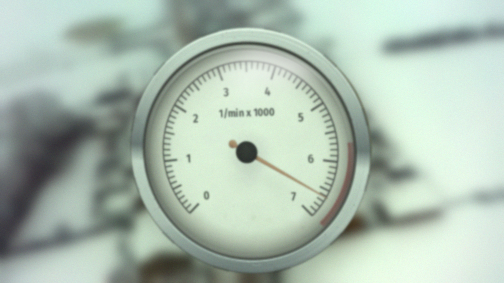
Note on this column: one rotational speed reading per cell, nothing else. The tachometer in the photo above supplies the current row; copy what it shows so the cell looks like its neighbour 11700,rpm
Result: 6600,rpm
